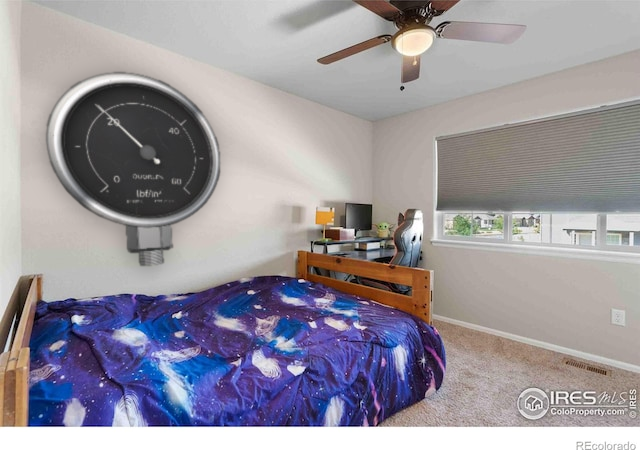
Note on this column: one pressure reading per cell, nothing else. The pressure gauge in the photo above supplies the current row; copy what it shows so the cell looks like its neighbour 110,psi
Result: 20,psi
